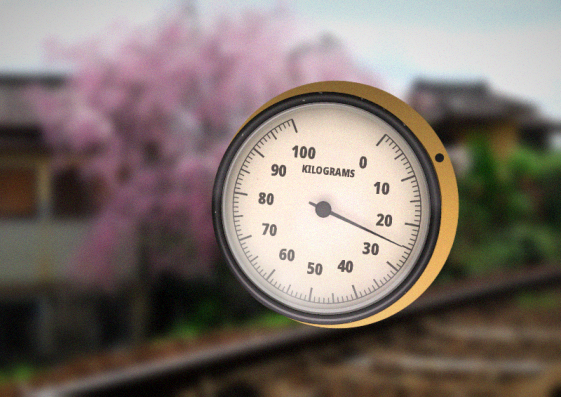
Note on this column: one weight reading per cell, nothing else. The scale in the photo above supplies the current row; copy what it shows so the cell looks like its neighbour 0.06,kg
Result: 25,kg
